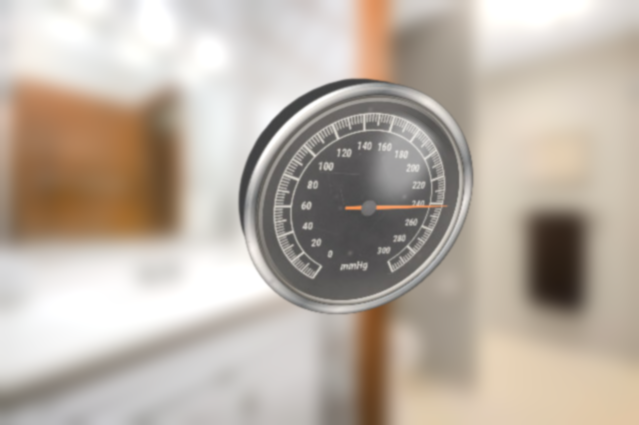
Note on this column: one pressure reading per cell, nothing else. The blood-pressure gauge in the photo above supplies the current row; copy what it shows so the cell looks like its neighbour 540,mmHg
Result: 240,mmHg
